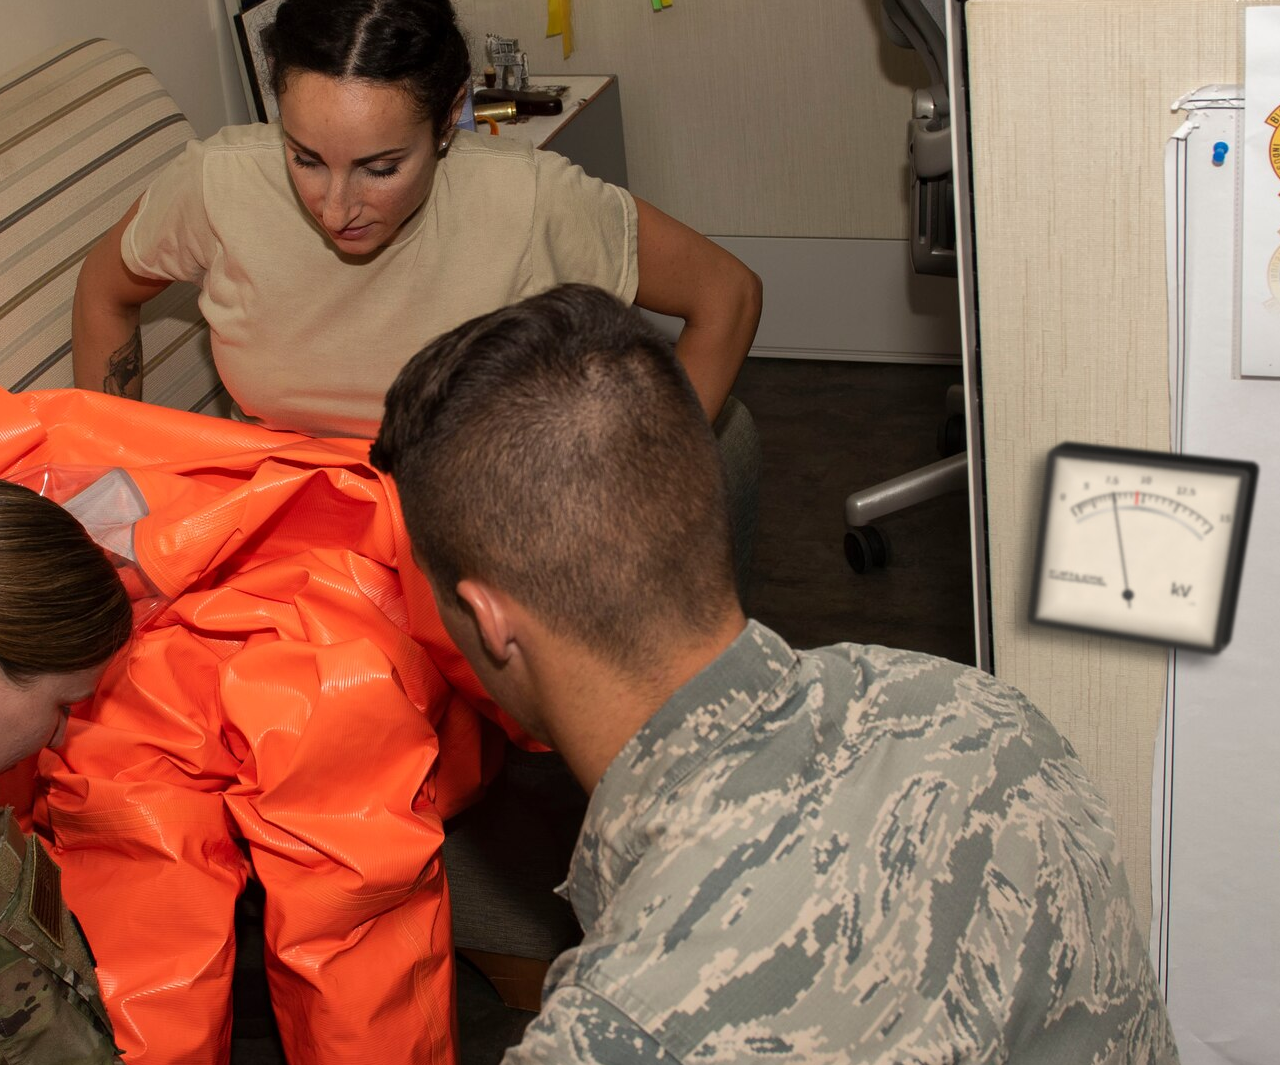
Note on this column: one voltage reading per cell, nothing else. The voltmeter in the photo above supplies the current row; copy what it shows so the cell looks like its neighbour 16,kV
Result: 7.5,kV
